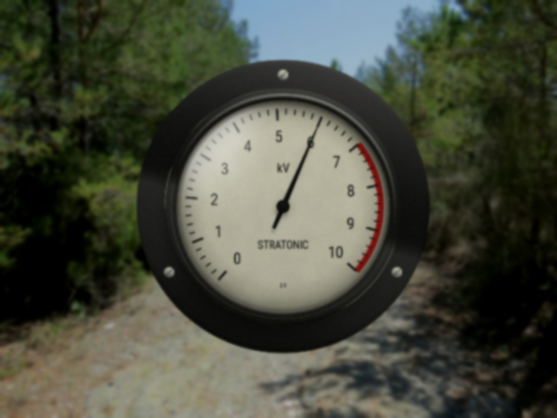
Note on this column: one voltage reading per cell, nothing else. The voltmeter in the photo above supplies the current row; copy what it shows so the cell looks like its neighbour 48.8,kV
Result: 6,kV
